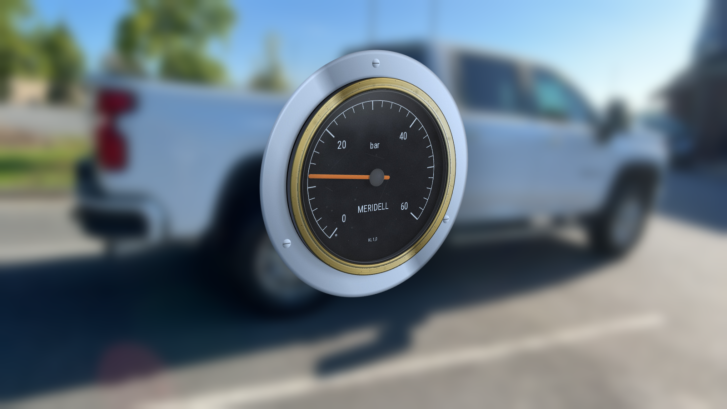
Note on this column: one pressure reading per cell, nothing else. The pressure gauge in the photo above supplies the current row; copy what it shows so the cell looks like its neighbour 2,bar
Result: 12,bar
